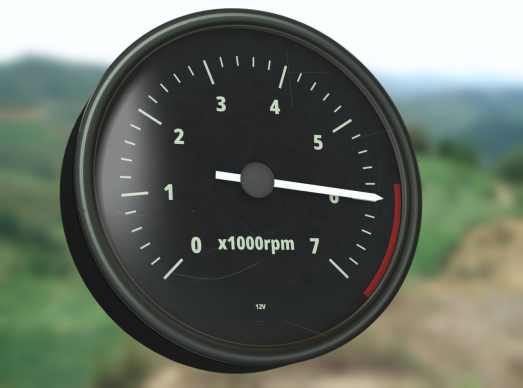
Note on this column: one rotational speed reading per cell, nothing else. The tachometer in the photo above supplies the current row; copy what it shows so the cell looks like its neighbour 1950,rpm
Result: 6000,rpm
